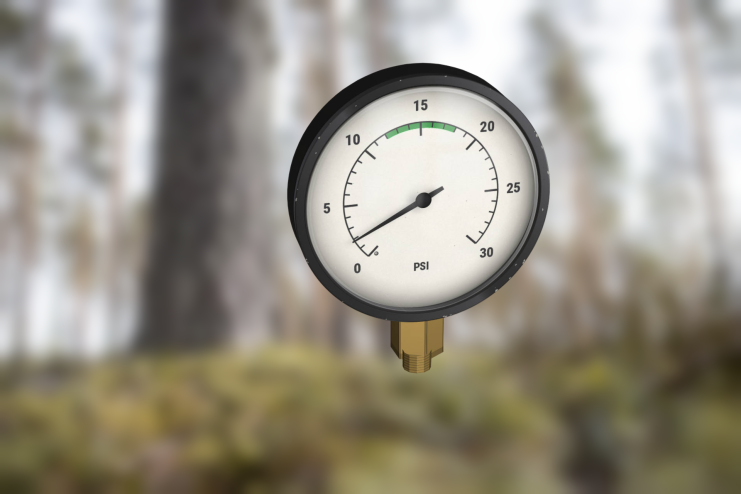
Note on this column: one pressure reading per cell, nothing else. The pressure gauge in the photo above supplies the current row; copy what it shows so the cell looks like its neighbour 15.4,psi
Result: 2,psi
